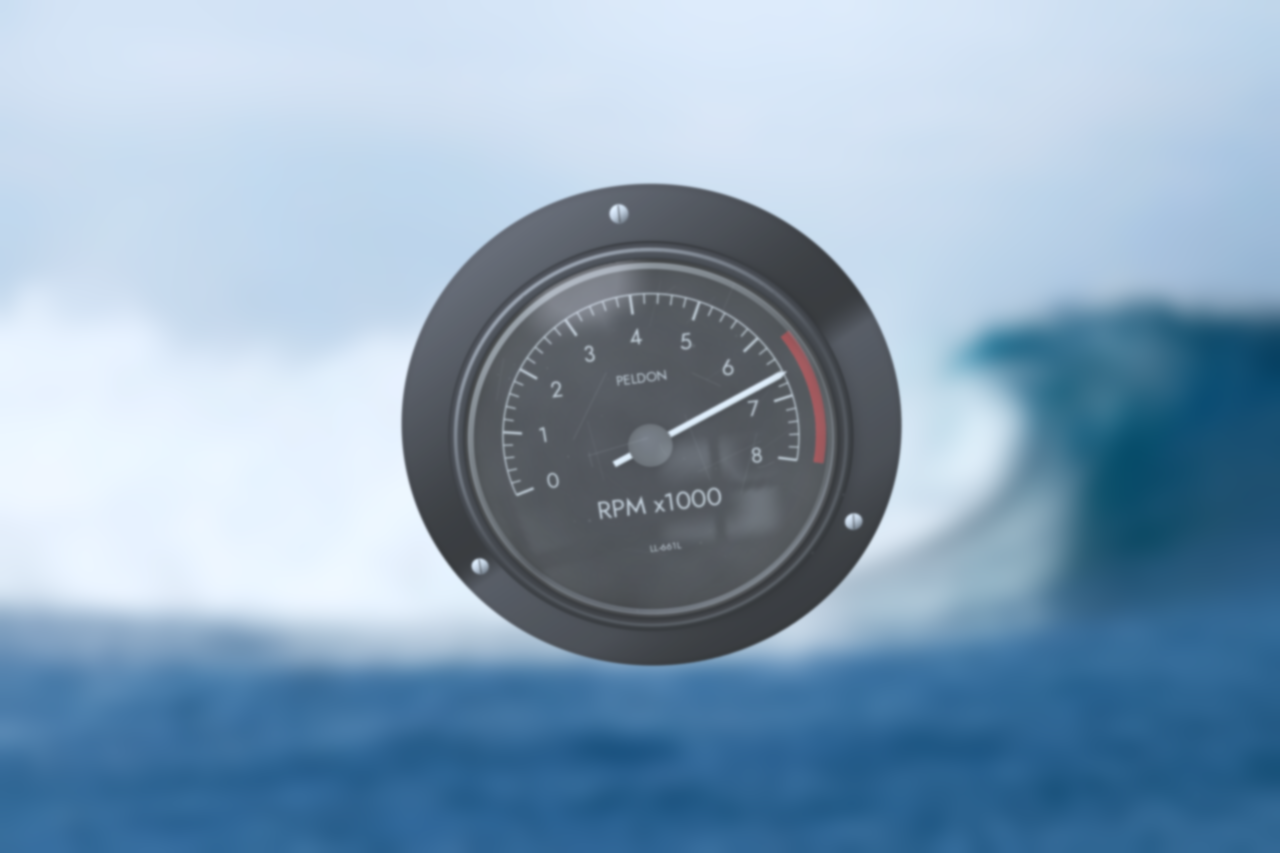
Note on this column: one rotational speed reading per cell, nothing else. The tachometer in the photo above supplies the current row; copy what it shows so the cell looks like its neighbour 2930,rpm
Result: 6600,rpm
